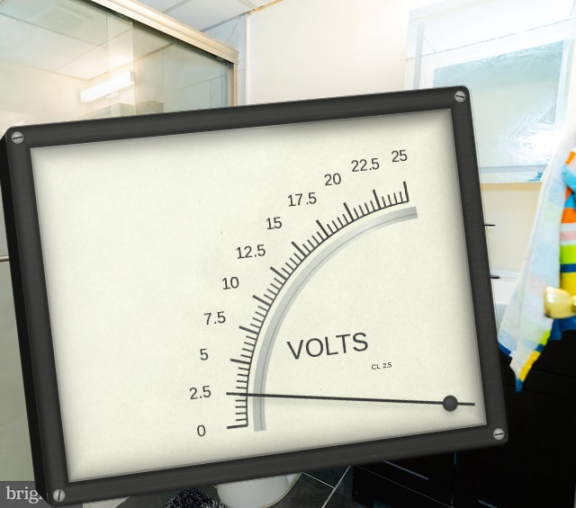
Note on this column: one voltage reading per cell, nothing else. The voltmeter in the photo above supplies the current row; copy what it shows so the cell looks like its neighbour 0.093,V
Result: 2.5,V
